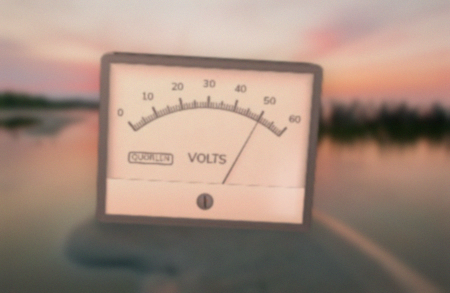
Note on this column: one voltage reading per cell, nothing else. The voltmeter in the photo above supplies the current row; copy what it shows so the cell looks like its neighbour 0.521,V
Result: 50,V
